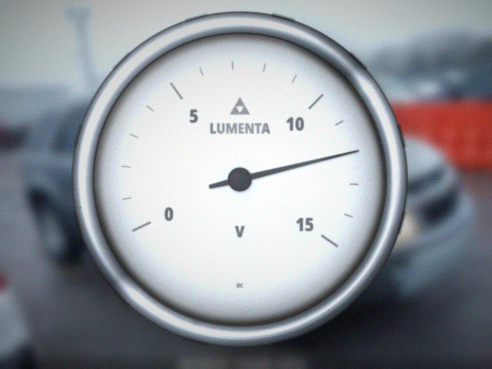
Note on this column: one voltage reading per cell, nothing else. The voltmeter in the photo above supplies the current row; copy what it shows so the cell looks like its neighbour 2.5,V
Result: 12,V
